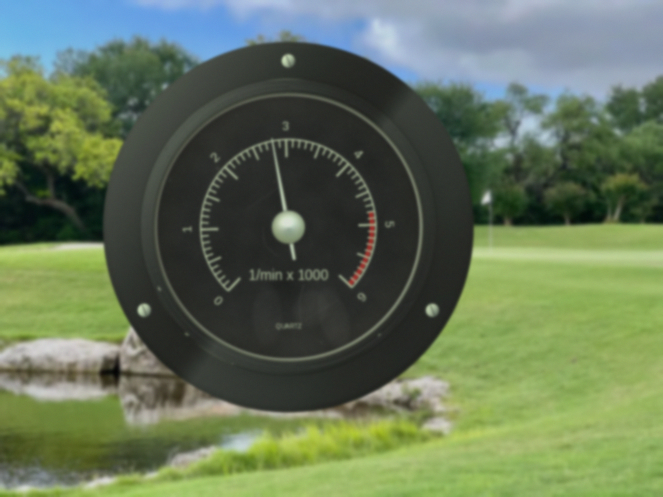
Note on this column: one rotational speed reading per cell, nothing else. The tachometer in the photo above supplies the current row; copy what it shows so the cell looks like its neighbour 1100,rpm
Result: 2800,rpm
